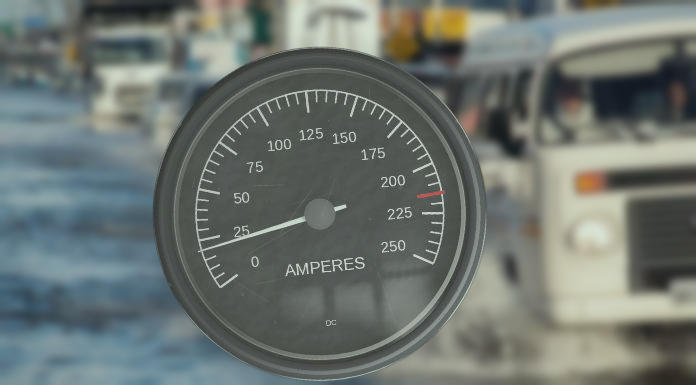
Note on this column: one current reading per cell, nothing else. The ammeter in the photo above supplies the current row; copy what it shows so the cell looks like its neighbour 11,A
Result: 20,A
